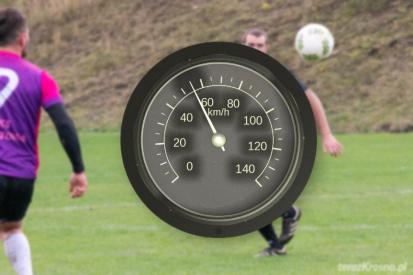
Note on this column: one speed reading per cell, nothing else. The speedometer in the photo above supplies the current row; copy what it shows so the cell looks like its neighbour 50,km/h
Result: 55,km/h
